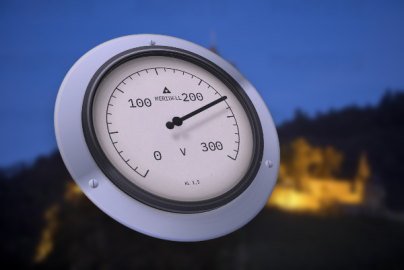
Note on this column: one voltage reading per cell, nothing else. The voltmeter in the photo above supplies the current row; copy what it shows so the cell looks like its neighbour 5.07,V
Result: 230,V
